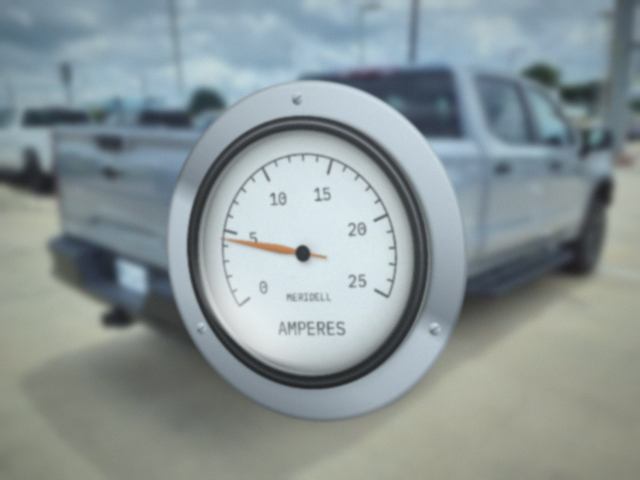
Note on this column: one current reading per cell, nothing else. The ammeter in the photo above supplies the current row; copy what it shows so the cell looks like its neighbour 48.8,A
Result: 4.5,A
